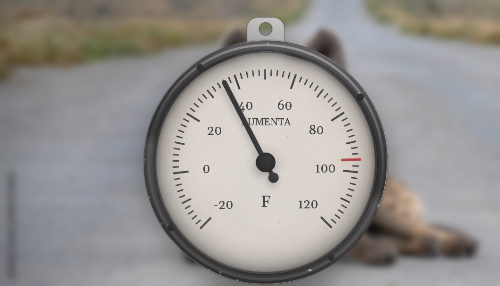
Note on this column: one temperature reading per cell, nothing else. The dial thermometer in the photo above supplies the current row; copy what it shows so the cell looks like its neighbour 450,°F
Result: 36,°F
